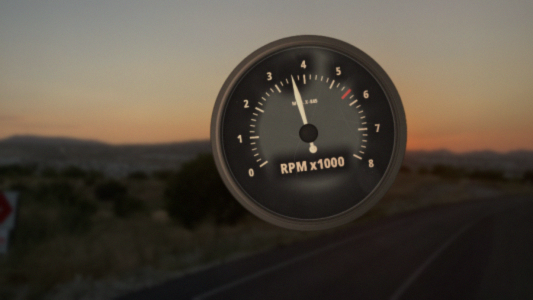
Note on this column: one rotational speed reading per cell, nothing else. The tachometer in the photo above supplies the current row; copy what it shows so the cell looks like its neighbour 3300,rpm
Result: 3600,rpm
